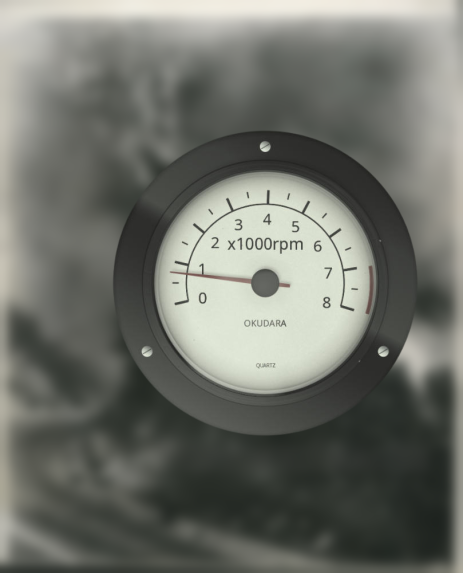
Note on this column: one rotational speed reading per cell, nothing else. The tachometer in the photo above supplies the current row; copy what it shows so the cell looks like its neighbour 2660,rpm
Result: 750,rpm
